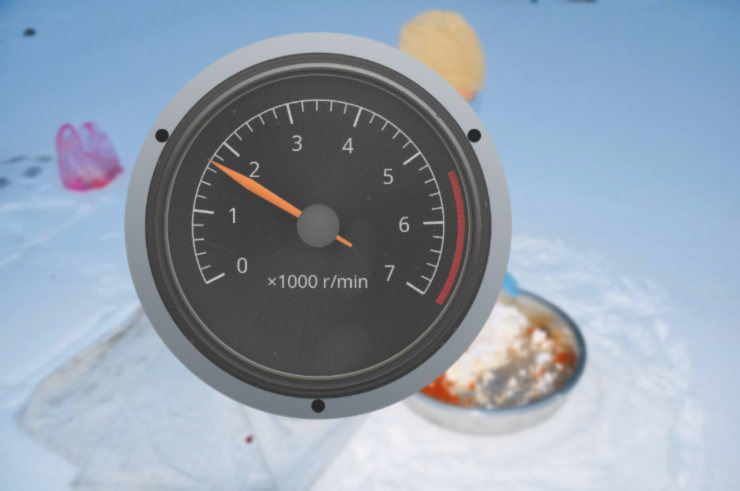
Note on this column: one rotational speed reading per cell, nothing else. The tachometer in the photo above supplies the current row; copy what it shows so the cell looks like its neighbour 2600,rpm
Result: 1700,rpm
